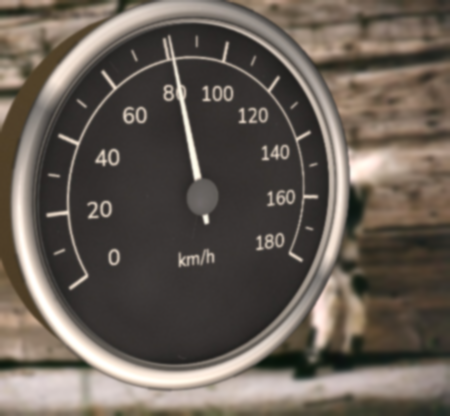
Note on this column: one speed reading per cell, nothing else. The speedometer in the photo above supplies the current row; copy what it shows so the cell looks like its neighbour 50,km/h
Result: 80,km/h
